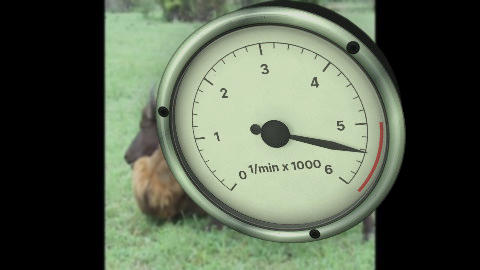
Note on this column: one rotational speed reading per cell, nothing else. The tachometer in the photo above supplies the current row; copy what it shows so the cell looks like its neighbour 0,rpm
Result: 5400,rpm
